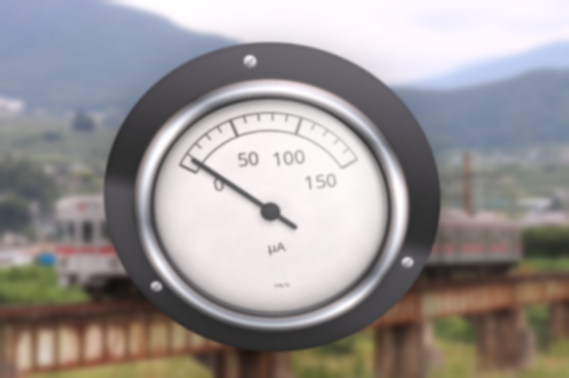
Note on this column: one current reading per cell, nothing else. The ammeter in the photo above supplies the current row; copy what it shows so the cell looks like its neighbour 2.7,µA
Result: 10,µA
